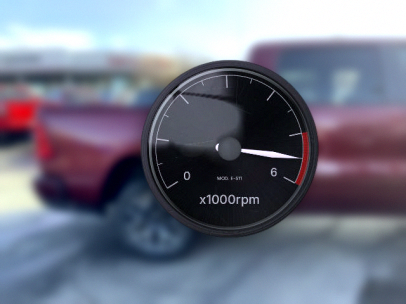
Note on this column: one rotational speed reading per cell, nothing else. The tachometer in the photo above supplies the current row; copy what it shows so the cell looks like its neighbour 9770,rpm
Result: 5500,rpm
